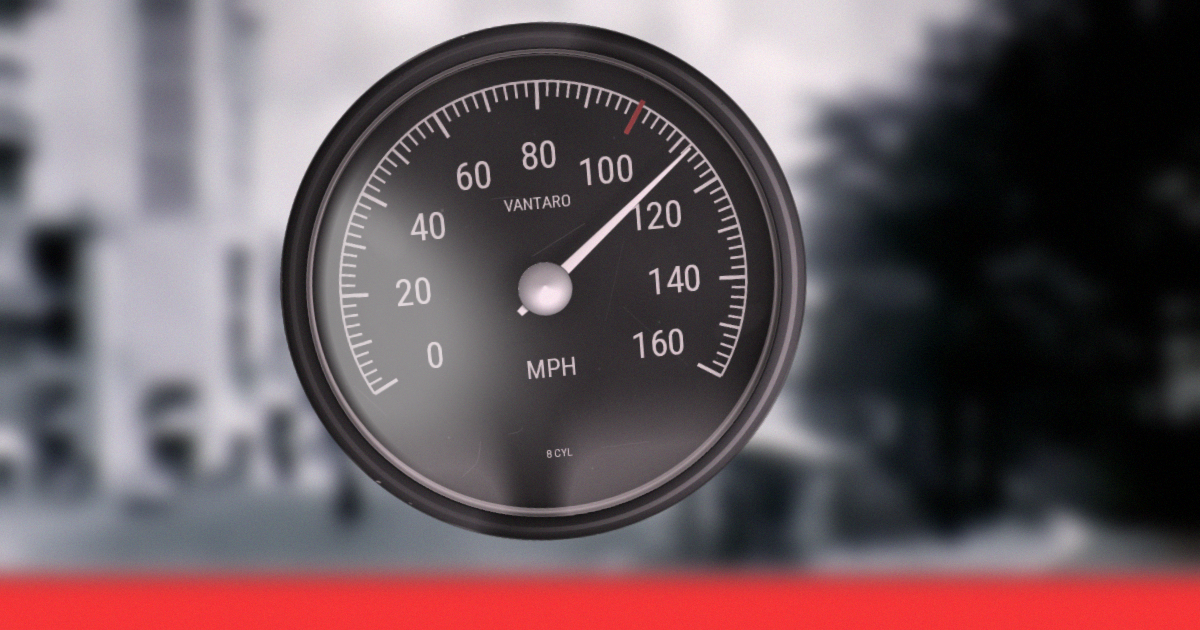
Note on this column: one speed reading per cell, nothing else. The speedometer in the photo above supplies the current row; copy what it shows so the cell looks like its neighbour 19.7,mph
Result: 112,mph
